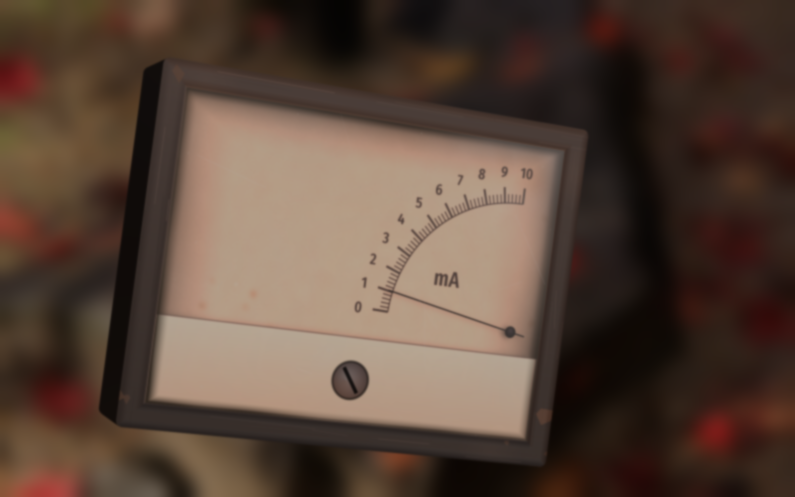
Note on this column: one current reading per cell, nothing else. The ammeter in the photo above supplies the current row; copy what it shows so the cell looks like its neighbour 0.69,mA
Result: 1,mA
